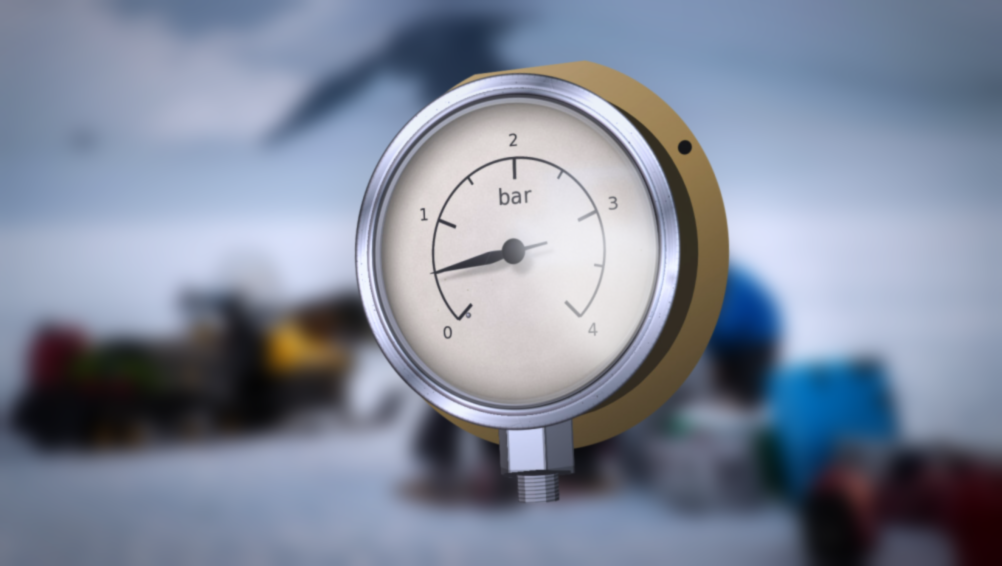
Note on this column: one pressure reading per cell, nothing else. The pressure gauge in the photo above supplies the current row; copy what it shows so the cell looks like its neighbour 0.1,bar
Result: 0.5,bar
